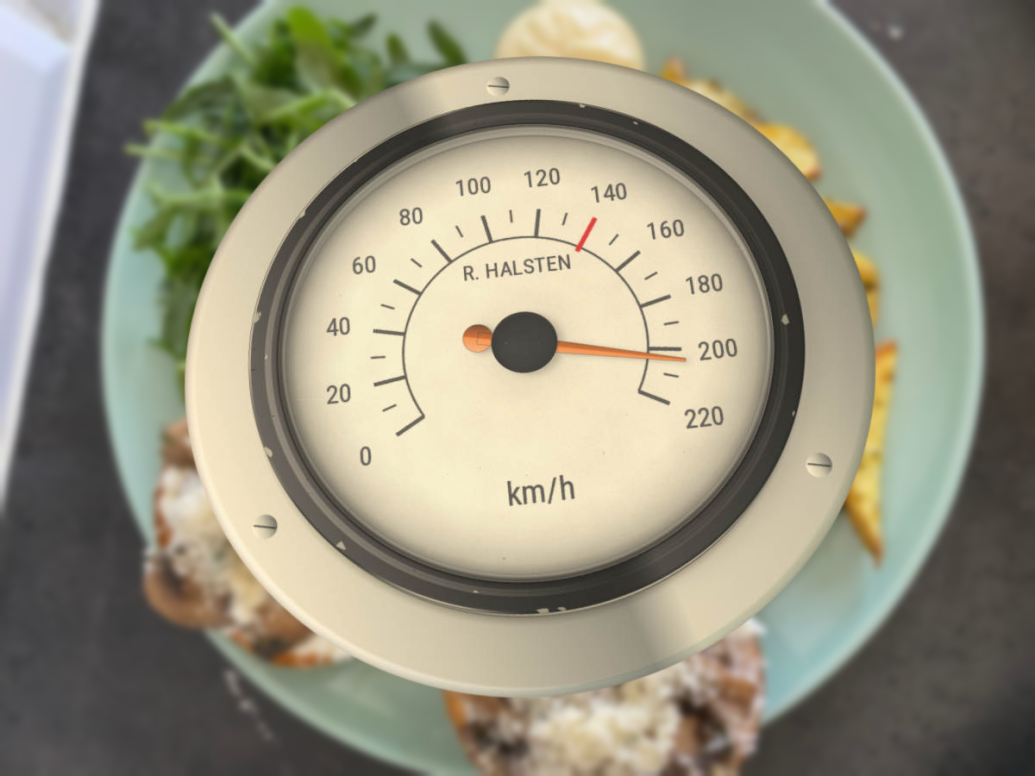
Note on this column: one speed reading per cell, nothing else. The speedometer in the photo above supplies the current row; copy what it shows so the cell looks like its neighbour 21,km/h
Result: 205,km/h
